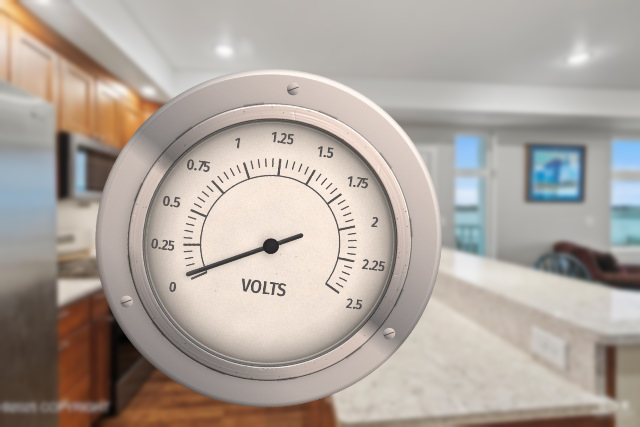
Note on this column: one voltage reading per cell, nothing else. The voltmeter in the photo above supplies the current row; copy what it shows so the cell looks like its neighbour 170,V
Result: 0.05,V
